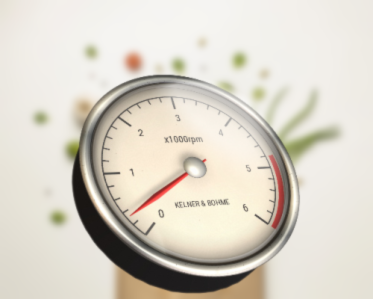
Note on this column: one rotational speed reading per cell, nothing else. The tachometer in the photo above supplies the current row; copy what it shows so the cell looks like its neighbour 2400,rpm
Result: 300,rpm
